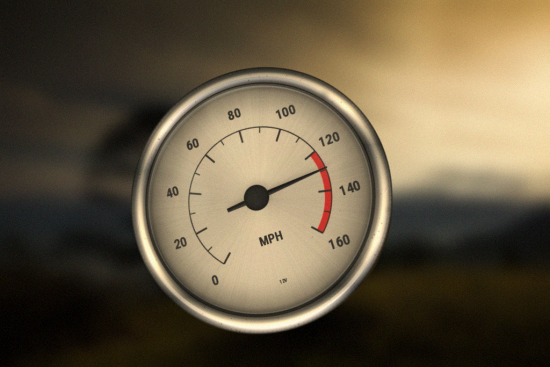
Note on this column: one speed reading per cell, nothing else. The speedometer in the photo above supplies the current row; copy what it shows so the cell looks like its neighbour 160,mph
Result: 130,mph
